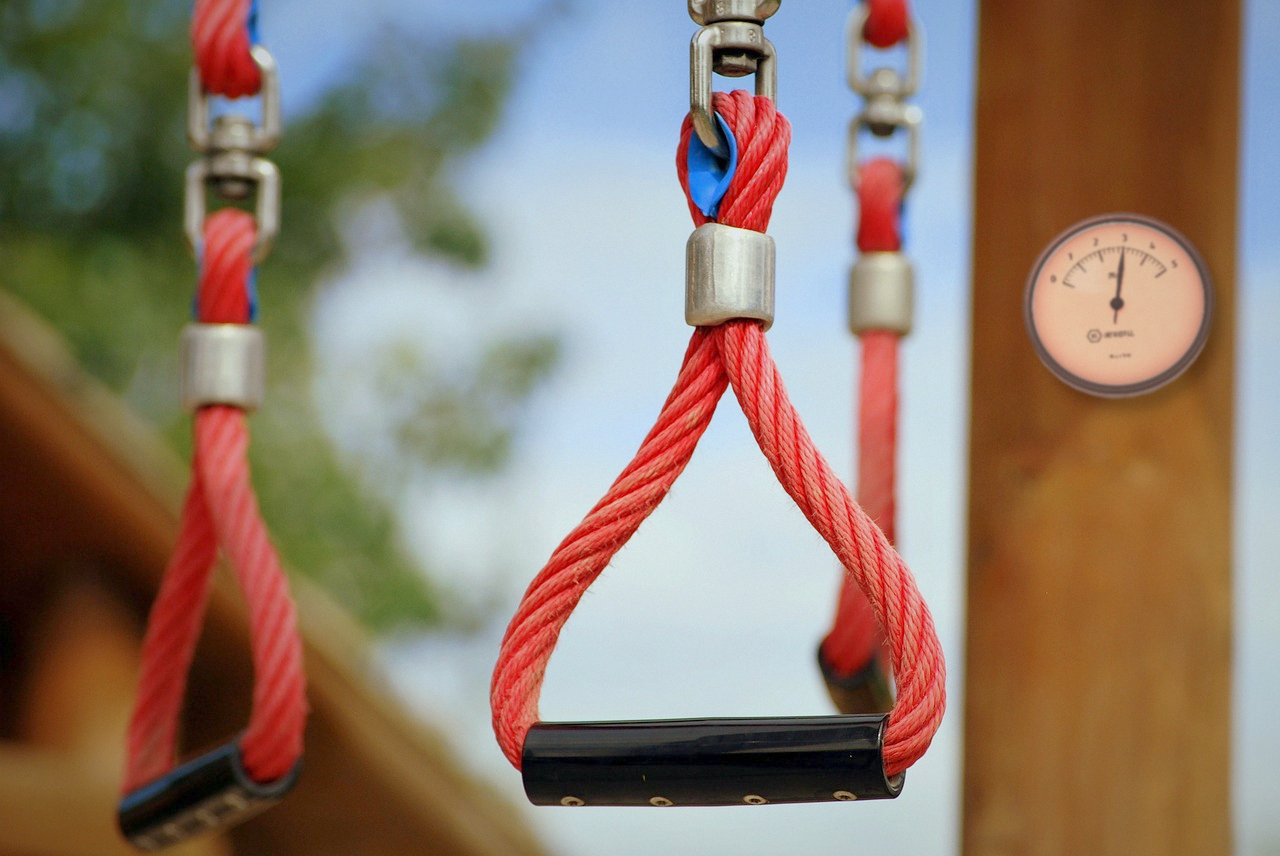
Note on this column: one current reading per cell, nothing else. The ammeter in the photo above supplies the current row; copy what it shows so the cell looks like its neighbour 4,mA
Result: 3,mA
